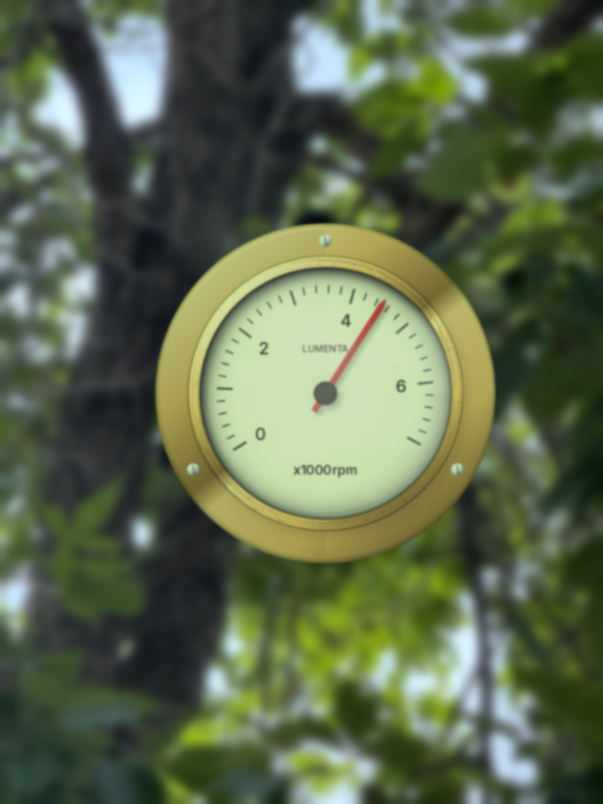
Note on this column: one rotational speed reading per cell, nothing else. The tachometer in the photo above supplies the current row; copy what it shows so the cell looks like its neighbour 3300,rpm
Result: 4500,rpm
